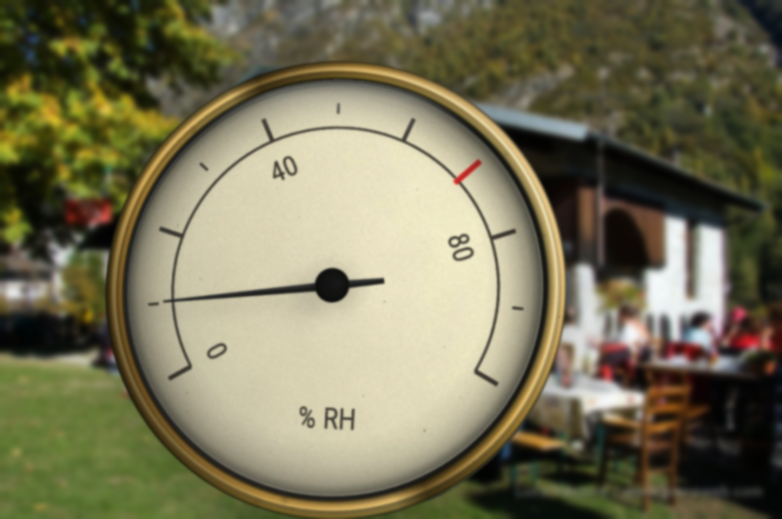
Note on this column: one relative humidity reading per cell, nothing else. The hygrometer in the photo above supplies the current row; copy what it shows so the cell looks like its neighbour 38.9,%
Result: 10,%
